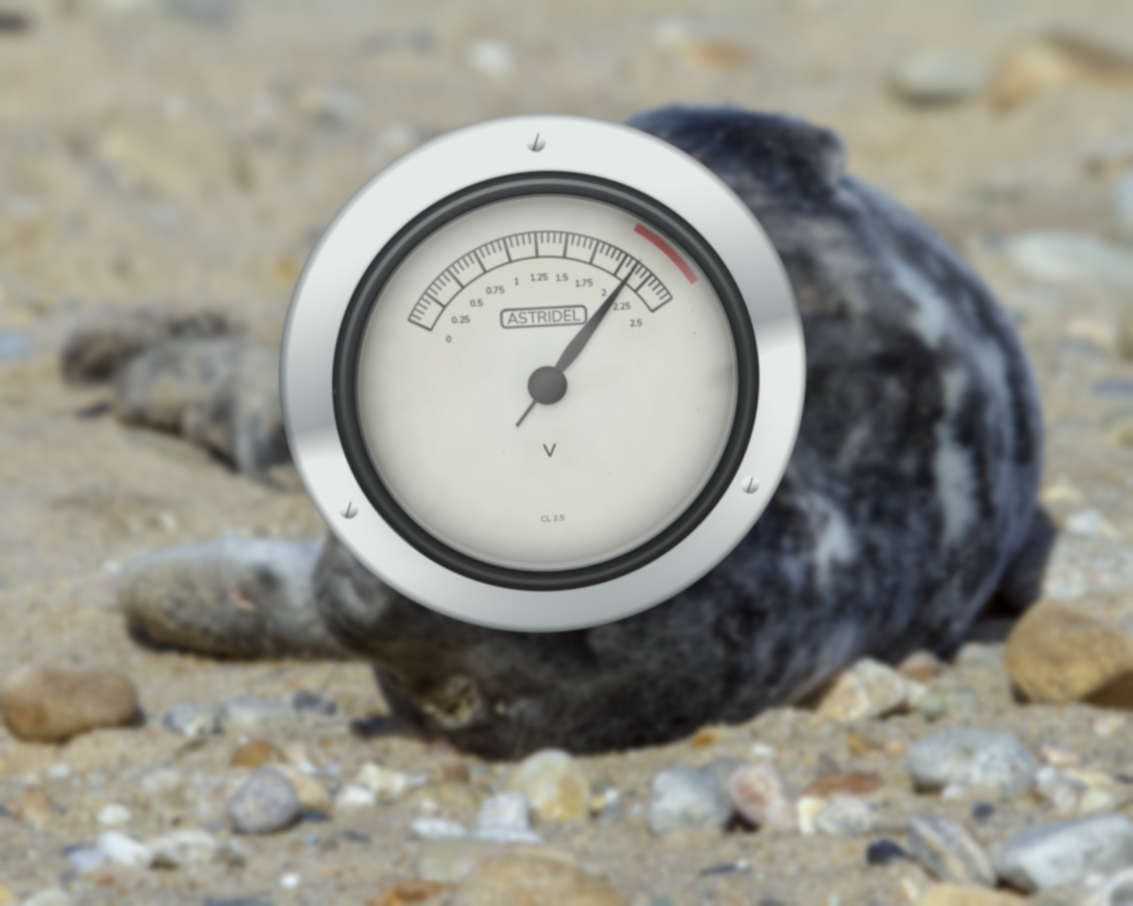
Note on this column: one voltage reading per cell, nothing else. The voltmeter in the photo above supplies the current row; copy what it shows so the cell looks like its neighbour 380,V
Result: 2.1,V
